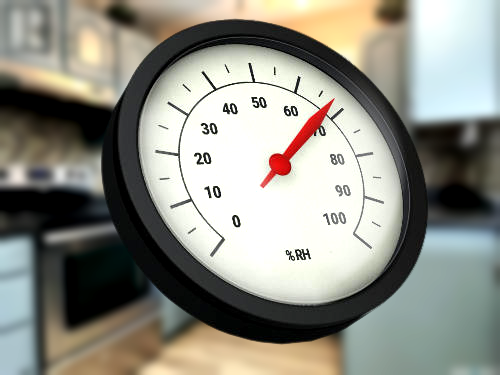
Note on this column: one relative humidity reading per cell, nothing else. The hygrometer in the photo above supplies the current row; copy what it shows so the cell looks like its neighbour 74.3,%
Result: 67.5,%
